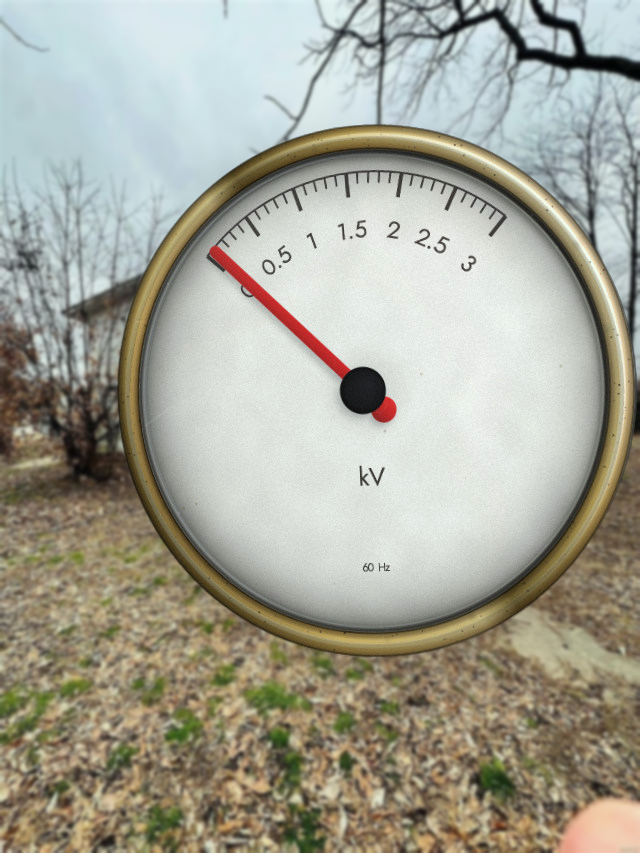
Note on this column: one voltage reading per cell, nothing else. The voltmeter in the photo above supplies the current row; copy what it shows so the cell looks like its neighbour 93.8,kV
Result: 0.1,kV
